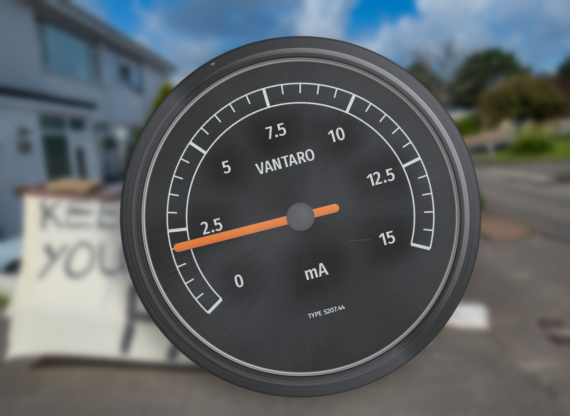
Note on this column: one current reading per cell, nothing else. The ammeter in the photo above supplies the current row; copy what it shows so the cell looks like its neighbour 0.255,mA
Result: 2,mA
